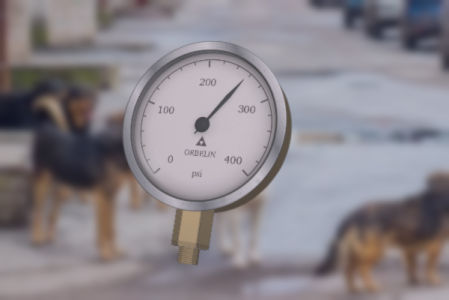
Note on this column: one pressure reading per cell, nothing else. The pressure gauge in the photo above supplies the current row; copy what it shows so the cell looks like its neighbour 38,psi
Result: 260,psi
